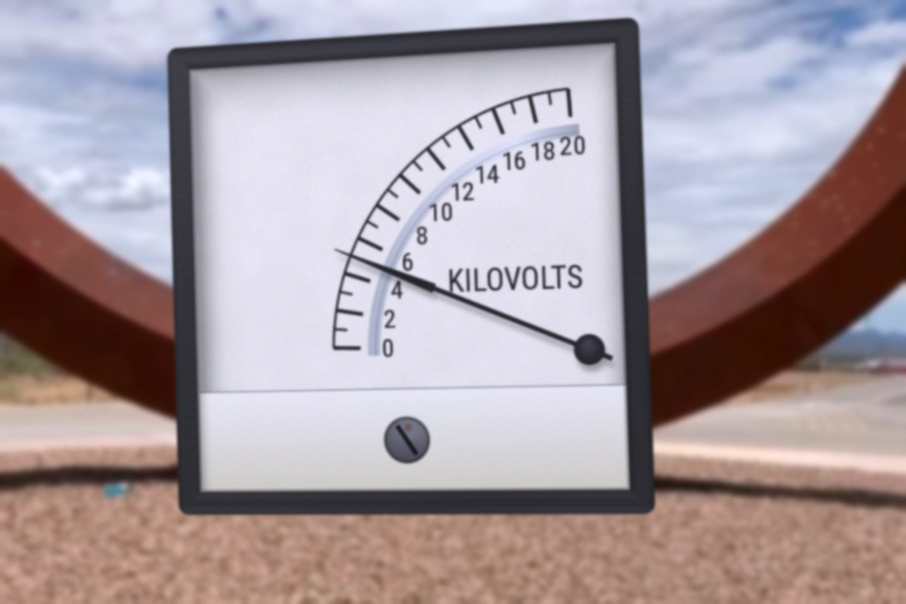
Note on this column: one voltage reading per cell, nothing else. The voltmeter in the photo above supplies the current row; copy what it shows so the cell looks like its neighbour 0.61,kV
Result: 5,kV
